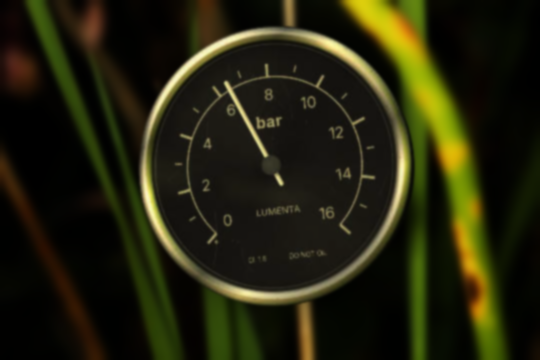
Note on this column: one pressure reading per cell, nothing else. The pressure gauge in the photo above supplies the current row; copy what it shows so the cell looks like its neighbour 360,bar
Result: 6.5,bar
